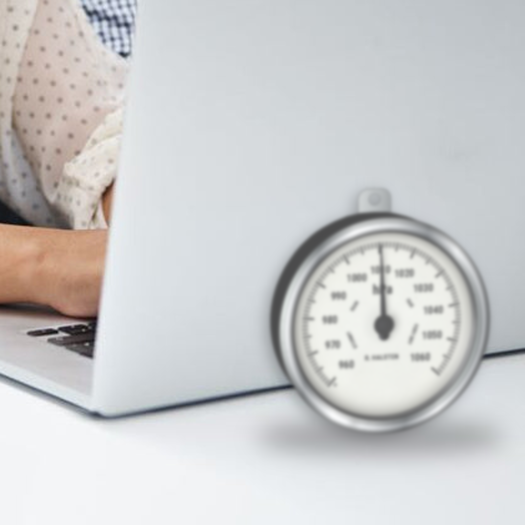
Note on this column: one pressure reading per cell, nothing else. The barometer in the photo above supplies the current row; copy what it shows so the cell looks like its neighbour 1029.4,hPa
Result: 1010,hPa
